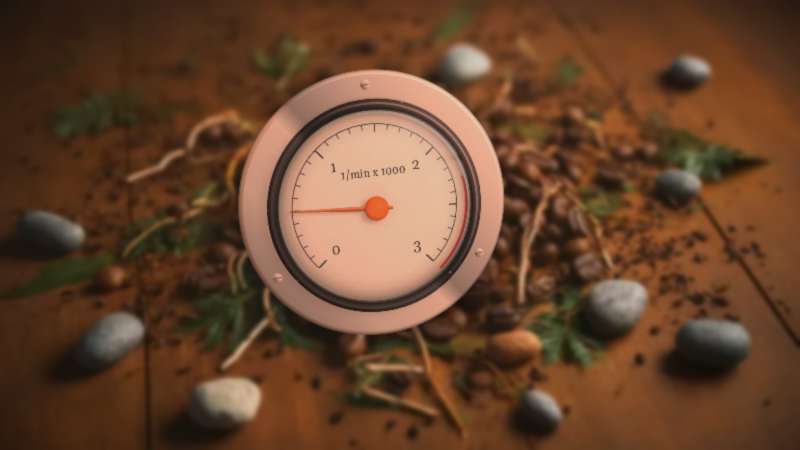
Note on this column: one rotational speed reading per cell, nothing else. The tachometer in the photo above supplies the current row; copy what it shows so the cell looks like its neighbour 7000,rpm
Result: 500,rpm
